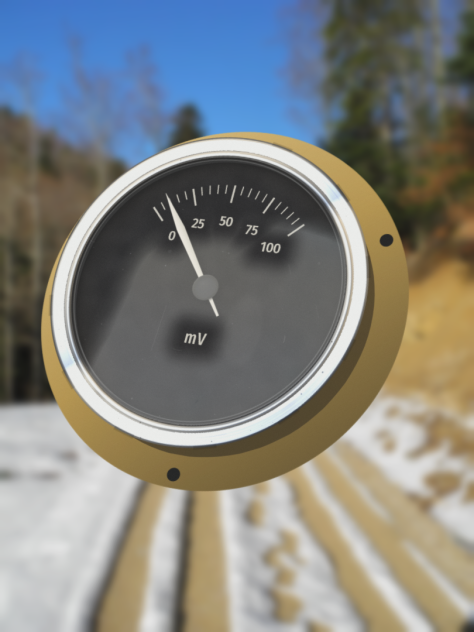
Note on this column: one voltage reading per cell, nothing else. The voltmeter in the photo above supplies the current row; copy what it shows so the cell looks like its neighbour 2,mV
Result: 10,mV
